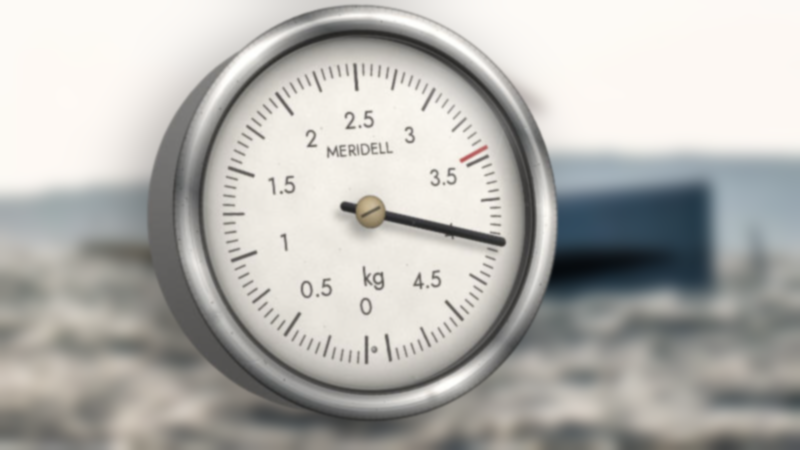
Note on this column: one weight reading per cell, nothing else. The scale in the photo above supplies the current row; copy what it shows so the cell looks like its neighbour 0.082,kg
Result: 4,kg
